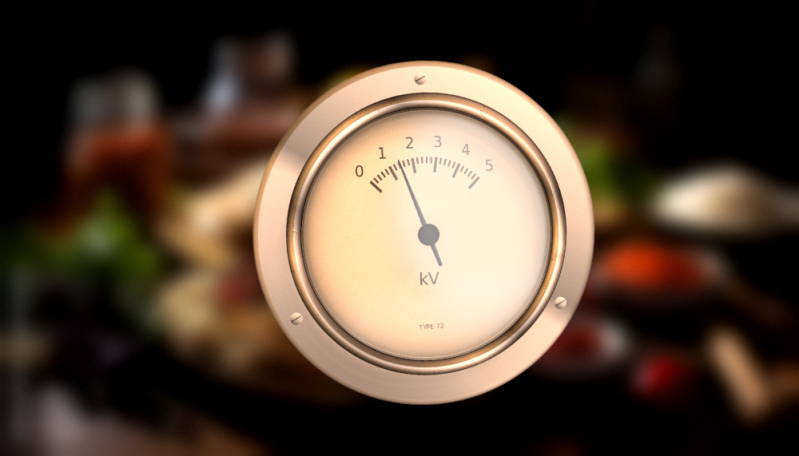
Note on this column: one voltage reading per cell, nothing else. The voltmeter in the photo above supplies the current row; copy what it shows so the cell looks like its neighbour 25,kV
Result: 1.4,kV
